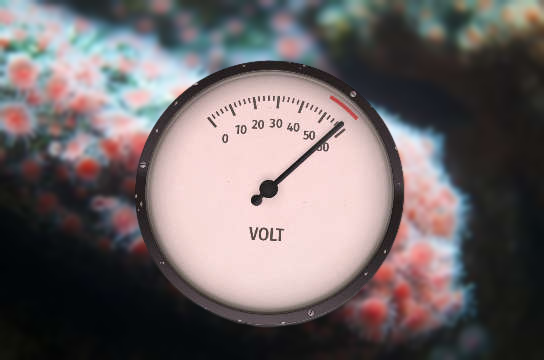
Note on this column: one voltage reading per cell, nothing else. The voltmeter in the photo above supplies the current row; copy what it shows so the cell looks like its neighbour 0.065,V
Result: 58,V
